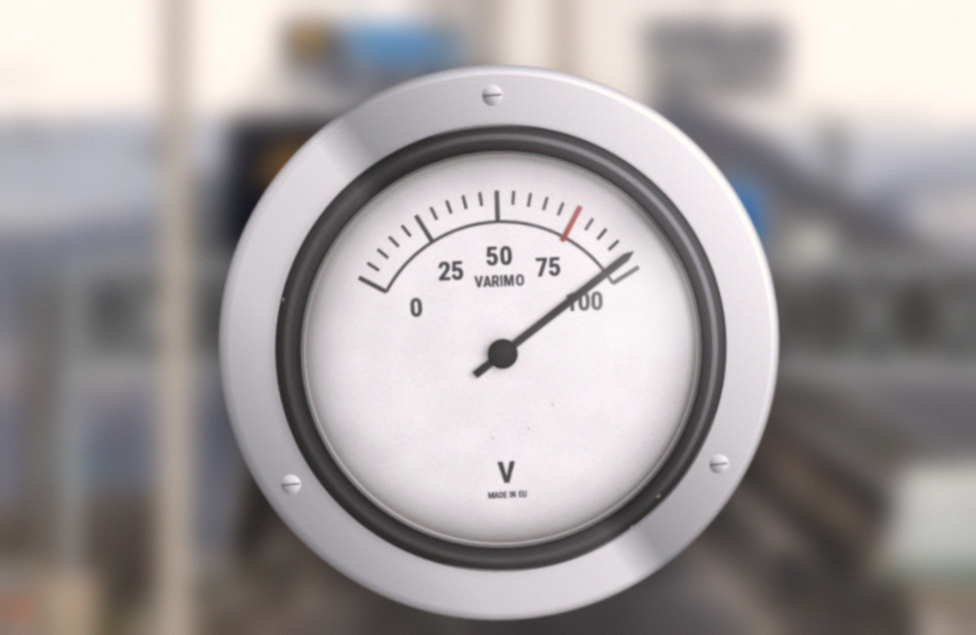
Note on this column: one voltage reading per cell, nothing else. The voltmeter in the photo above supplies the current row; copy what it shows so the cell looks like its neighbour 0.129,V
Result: 95,V
